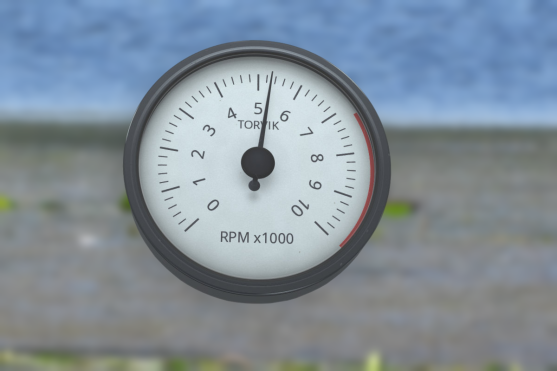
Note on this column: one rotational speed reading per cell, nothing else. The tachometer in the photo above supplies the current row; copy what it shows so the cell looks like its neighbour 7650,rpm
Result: 5300,rpm
